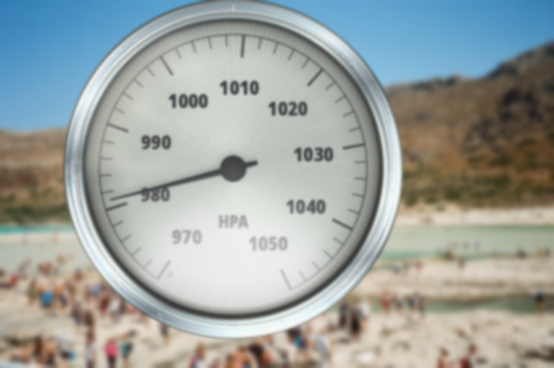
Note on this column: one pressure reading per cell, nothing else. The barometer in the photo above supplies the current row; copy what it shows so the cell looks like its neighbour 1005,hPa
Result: 981,hPa
